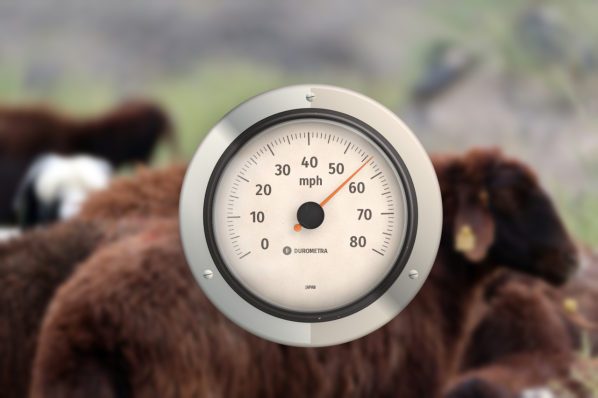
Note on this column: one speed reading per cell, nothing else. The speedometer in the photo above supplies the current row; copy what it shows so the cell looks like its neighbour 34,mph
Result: 56,mph
